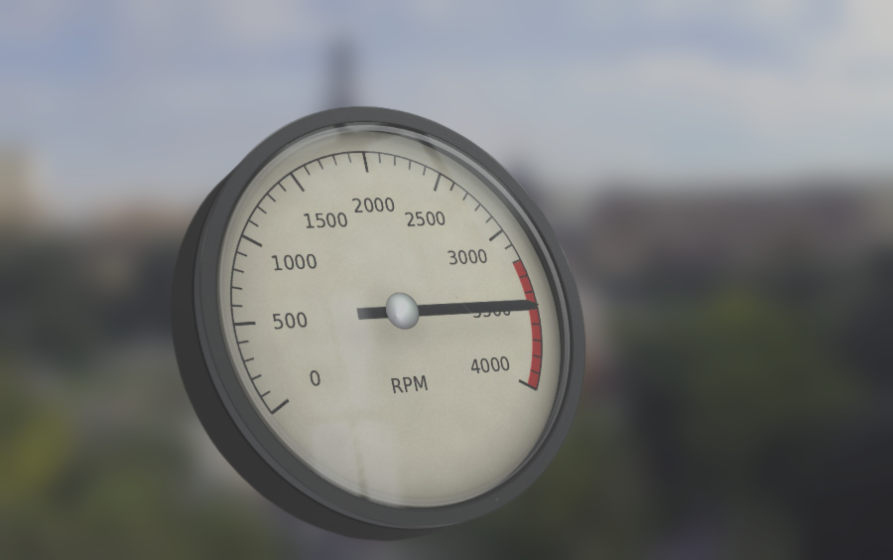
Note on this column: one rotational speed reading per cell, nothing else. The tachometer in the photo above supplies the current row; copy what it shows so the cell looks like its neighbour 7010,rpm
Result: 3500,rpm
